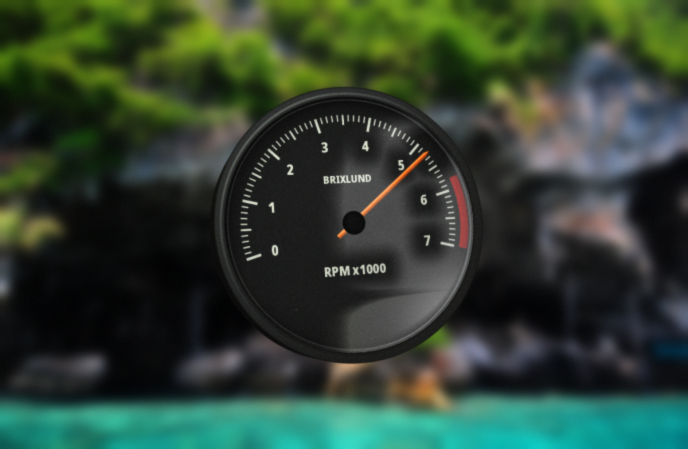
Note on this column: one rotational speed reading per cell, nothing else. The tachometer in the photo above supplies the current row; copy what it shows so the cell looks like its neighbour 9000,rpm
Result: 5200,rpm
